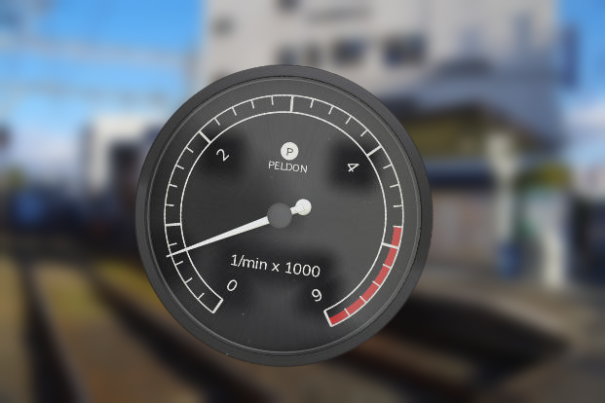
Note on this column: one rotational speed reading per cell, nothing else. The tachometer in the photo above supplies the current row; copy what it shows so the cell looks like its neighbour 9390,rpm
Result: 700,rpm
